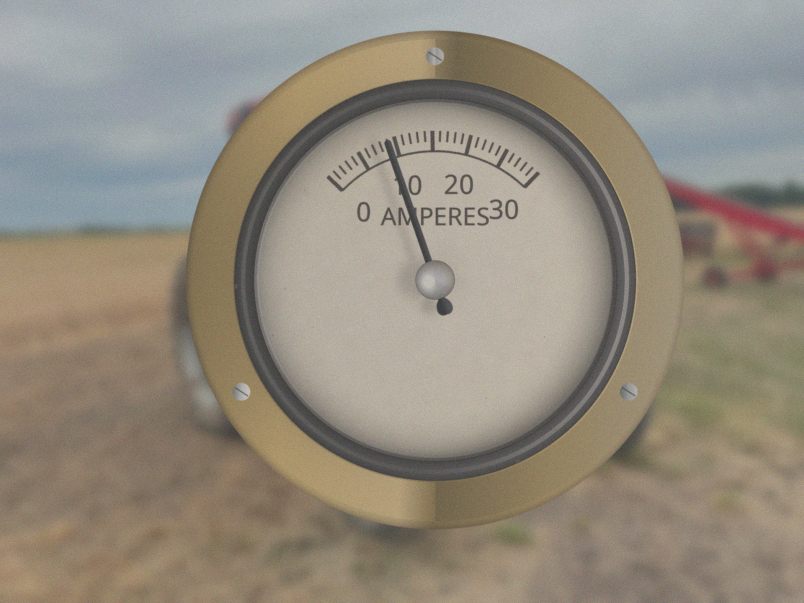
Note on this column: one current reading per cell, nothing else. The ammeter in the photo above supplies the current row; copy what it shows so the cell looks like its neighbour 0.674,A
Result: 9,A
